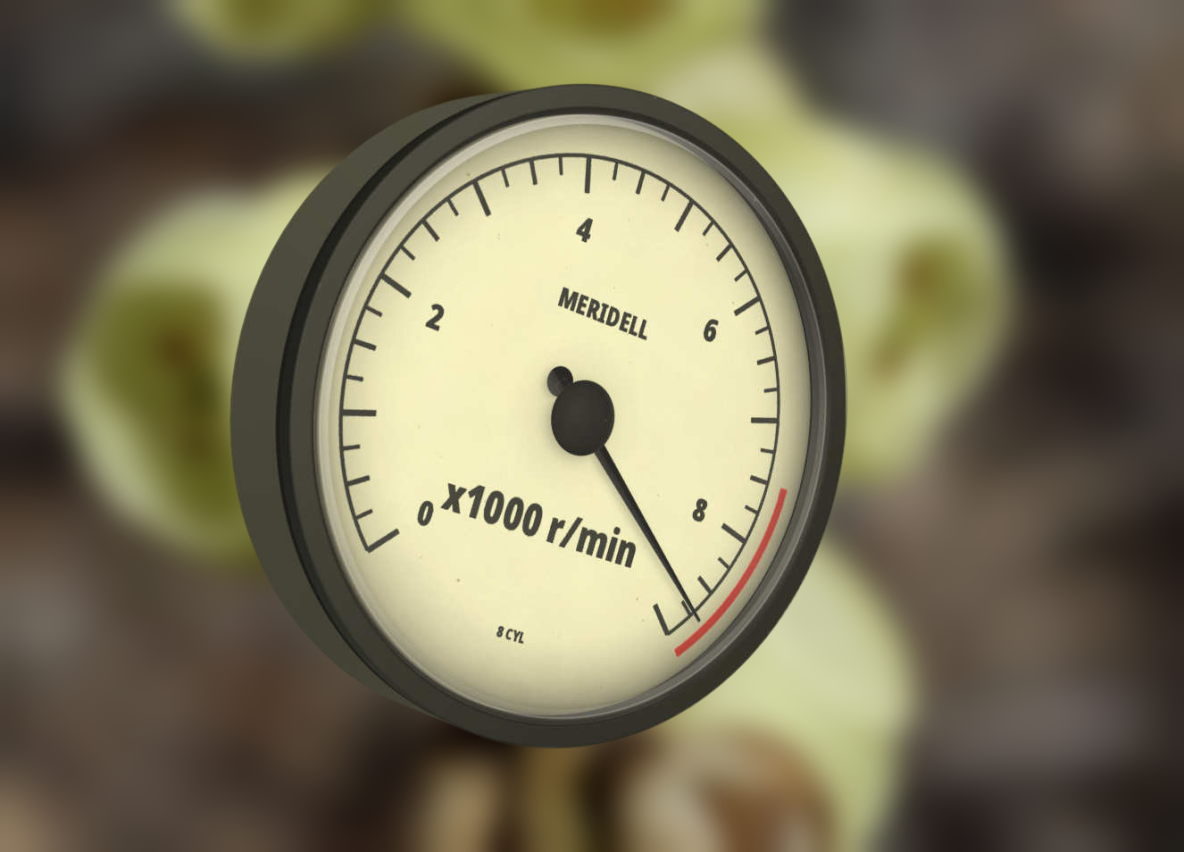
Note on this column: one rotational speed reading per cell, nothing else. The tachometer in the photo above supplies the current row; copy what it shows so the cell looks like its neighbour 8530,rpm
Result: 8750,rpm
